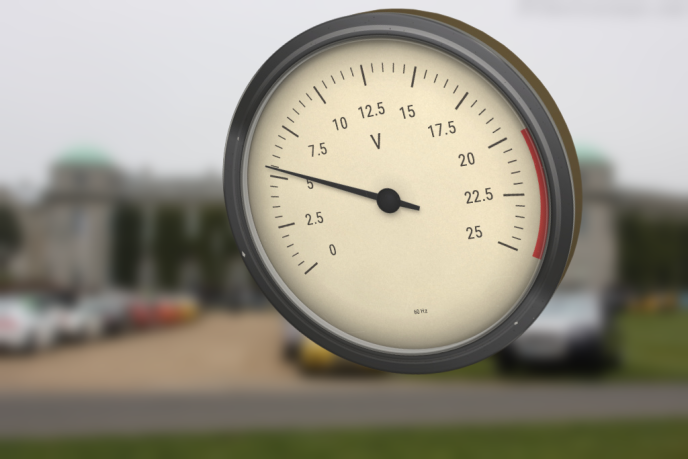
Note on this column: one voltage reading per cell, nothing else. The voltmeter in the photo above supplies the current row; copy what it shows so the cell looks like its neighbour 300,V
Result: 5.5,V
